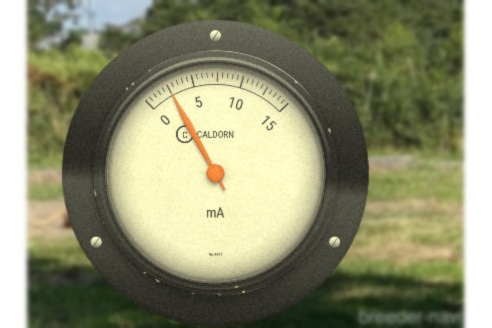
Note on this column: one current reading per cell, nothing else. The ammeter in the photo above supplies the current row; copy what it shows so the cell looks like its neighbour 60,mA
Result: 2.5,mA
